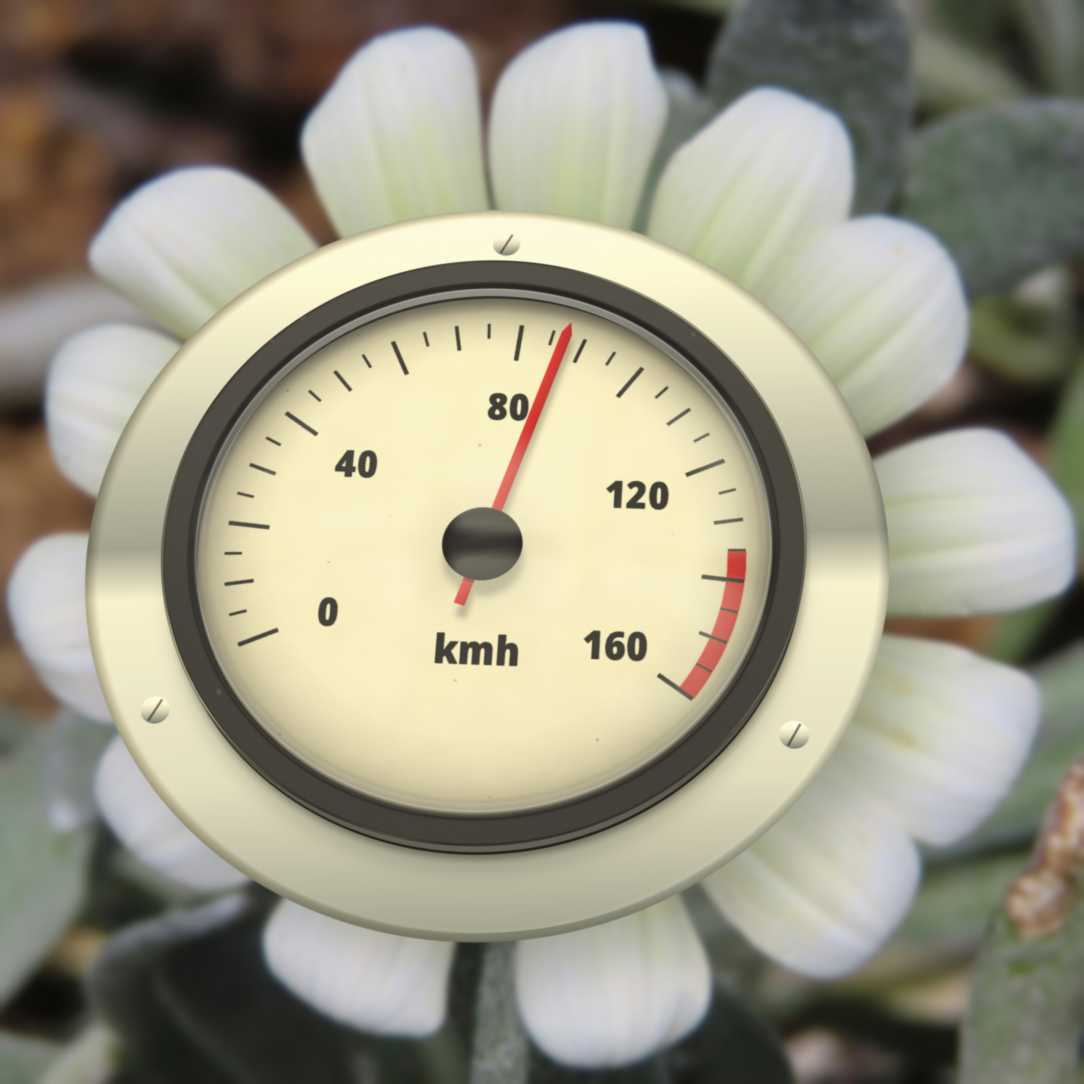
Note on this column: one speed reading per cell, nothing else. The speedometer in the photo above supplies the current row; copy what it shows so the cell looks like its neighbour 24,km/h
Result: 87.5,km/h
